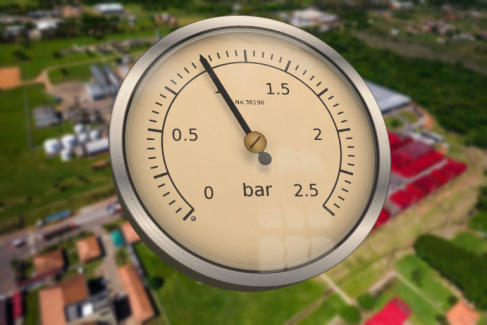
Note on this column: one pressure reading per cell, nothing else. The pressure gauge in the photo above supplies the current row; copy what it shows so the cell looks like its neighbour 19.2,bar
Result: 1,bar
